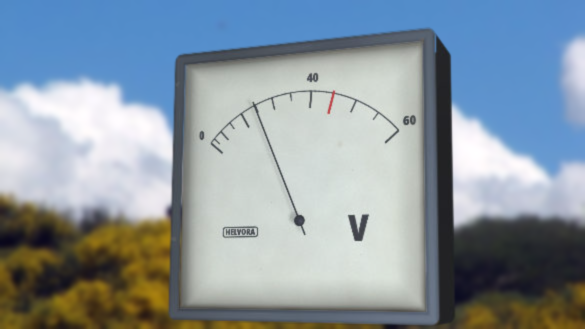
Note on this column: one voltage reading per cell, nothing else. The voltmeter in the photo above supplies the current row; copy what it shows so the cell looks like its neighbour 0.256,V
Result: 25,V
